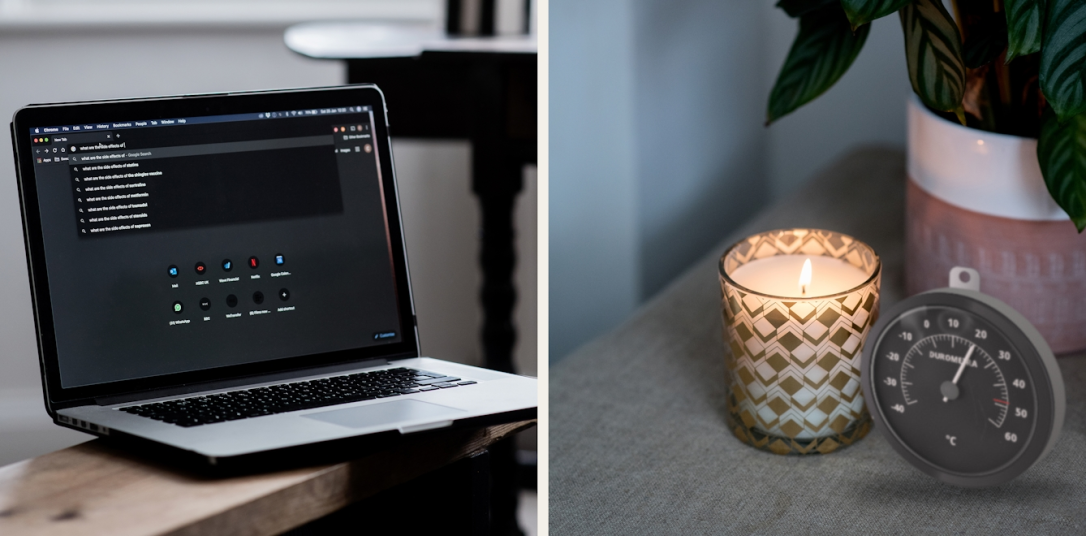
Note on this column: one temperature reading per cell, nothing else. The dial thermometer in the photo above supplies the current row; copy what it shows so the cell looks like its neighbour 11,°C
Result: 20,°C
